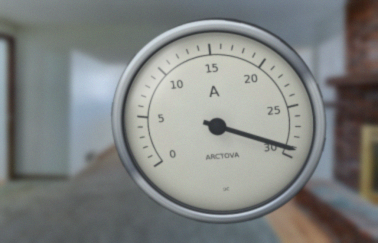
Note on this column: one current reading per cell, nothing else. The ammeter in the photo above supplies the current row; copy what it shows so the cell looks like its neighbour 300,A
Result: 29,A
